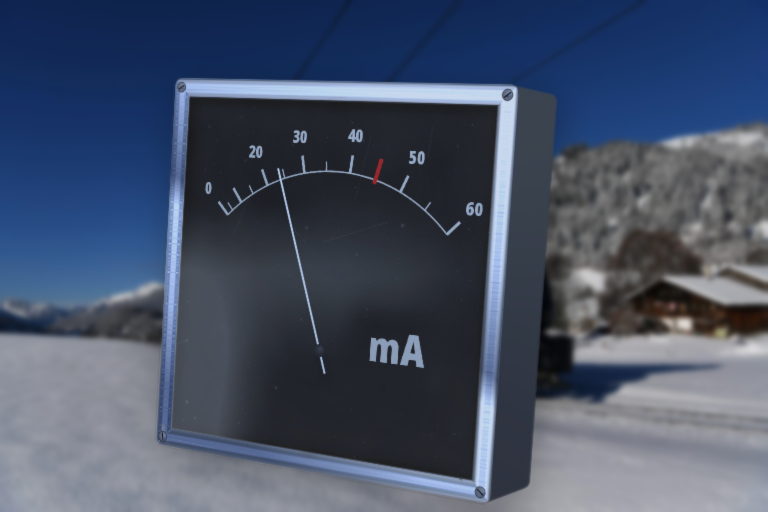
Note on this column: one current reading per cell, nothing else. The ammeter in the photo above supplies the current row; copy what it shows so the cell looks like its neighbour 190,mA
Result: 25,mA
